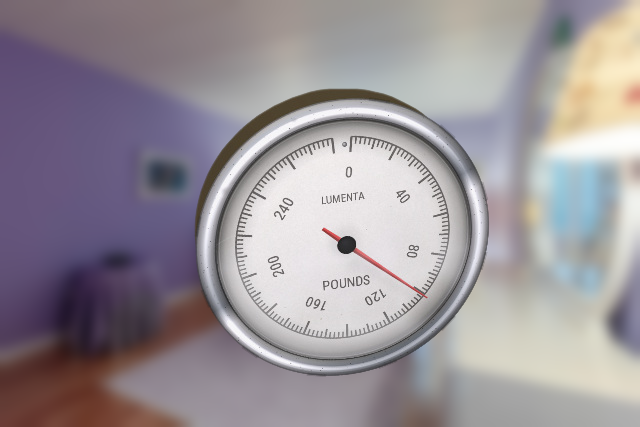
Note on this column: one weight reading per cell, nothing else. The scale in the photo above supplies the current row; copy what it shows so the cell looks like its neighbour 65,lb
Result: 100,lb
